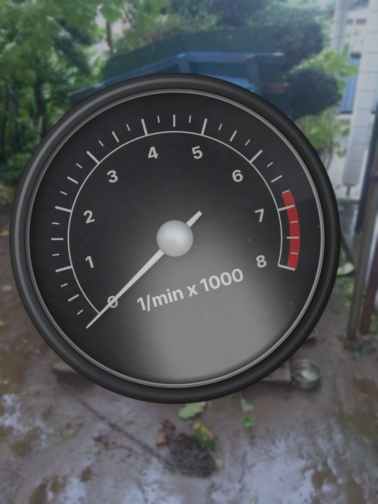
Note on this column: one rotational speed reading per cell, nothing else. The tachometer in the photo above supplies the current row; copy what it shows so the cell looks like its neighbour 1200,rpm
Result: 0,rpm
